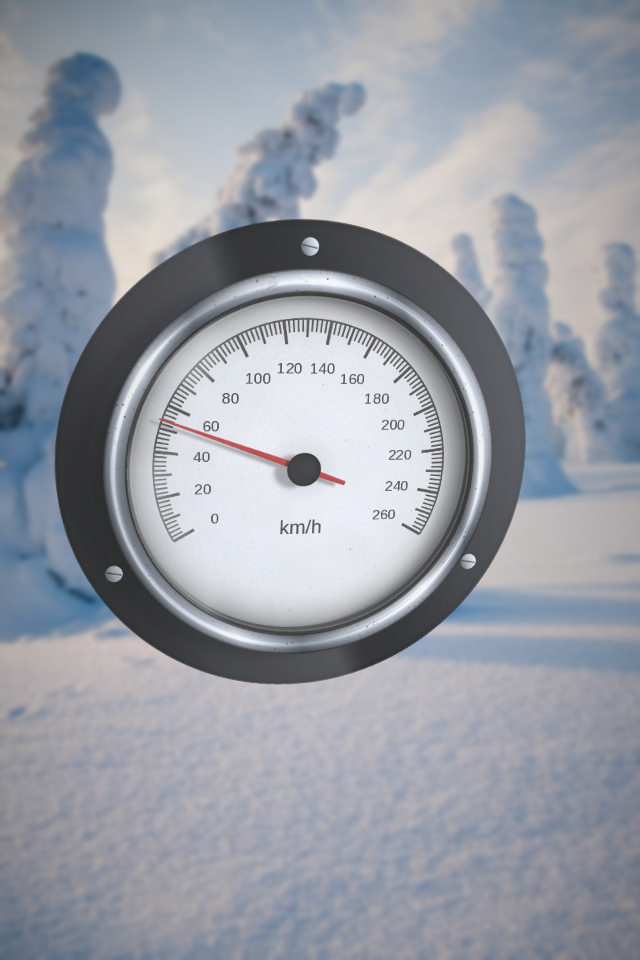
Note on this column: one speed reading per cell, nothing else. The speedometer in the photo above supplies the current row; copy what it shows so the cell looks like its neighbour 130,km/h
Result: 54,km/h
